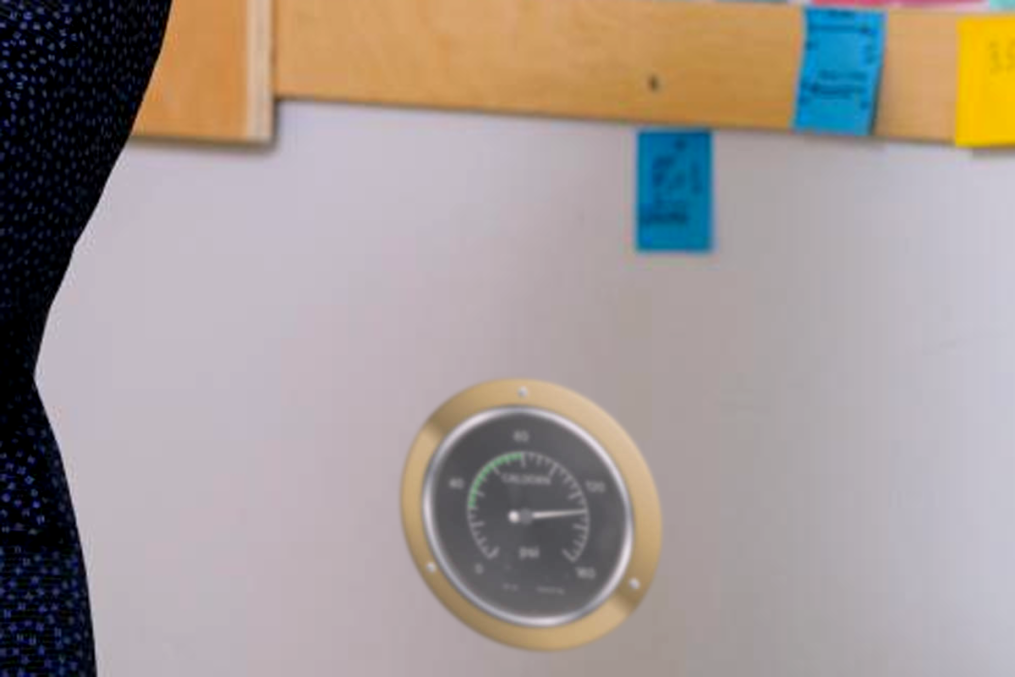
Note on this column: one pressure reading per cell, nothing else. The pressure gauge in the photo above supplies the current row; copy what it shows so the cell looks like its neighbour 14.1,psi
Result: 130,psi
